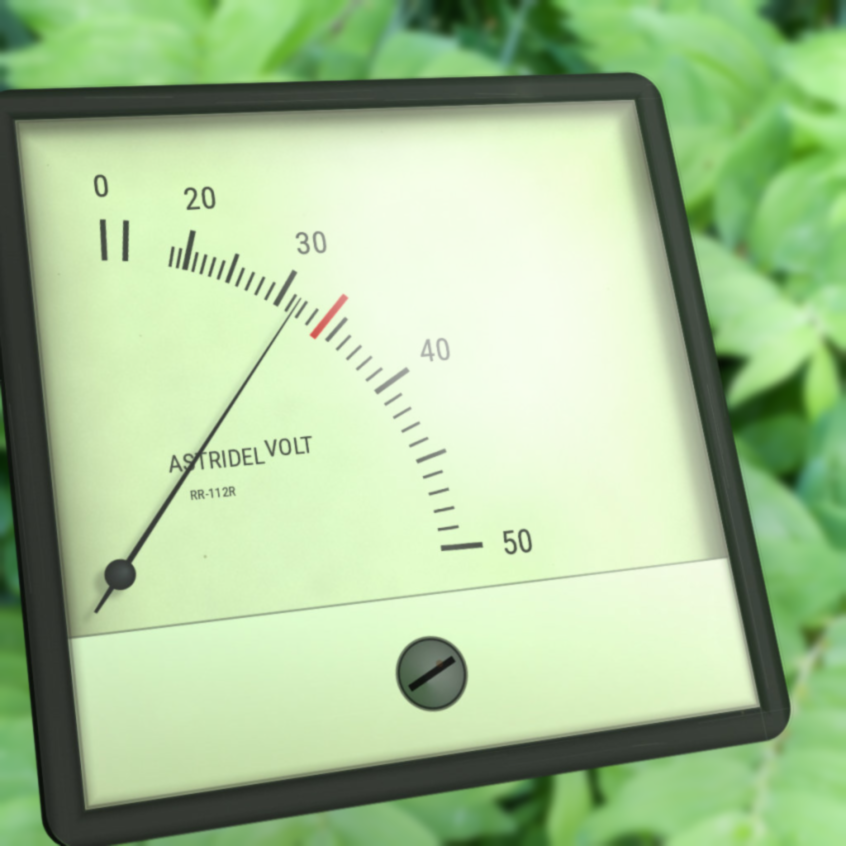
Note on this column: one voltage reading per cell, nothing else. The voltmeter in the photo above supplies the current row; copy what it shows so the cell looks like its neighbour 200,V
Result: 31.5,V
